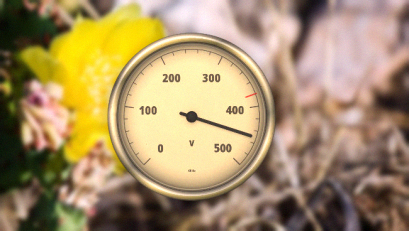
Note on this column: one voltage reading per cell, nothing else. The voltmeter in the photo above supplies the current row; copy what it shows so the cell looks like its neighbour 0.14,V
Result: 450,V
